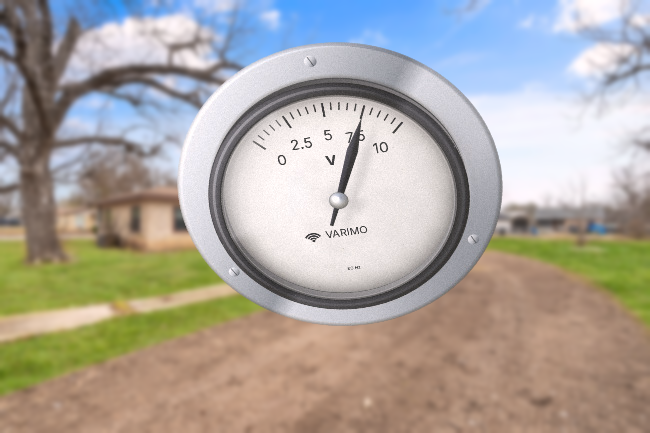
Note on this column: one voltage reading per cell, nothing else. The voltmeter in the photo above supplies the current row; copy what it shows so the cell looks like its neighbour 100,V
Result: 7.5,V
